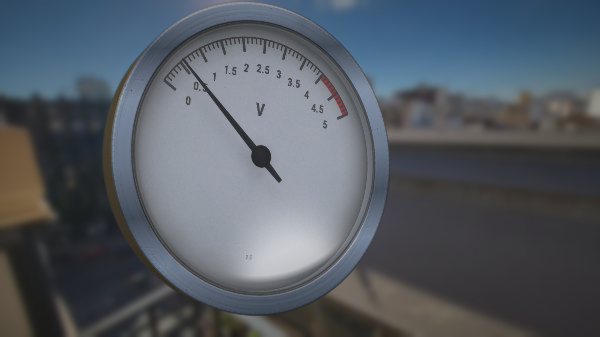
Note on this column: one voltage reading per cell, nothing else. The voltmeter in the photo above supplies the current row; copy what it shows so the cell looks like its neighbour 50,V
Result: 0.5,V
